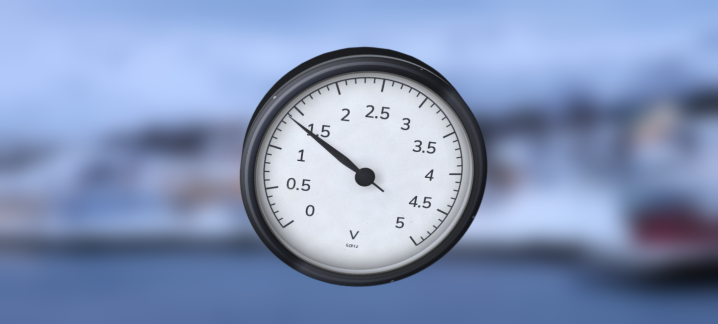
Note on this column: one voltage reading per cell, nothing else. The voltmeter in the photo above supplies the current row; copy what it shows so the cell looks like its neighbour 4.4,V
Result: 1.4,V
